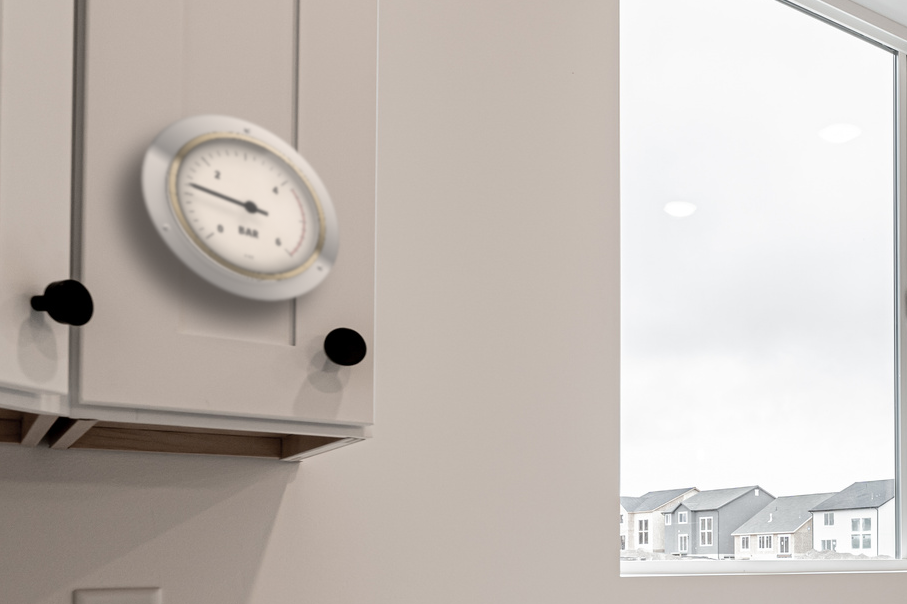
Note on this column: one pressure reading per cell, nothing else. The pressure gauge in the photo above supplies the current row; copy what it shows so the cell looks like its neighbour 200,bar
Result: 1.2,bar
